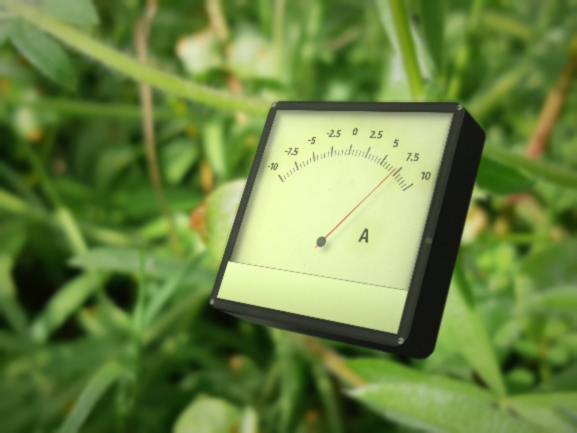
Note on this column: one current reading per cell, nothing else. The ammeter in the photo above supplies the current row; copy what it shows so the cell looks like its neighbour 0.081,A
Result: 7.5,A
